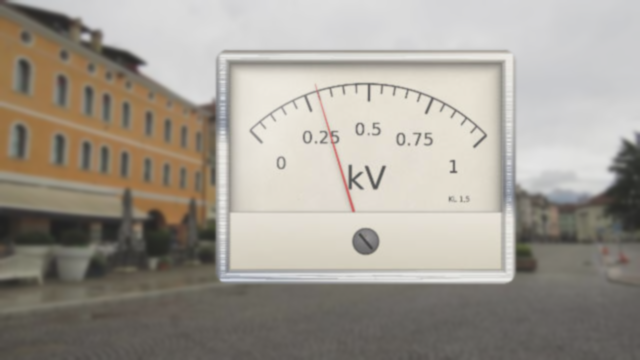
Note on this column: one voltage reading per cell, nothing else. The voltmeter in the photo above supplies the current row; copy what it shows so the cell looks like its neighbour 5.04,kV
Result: 0.3,kV
